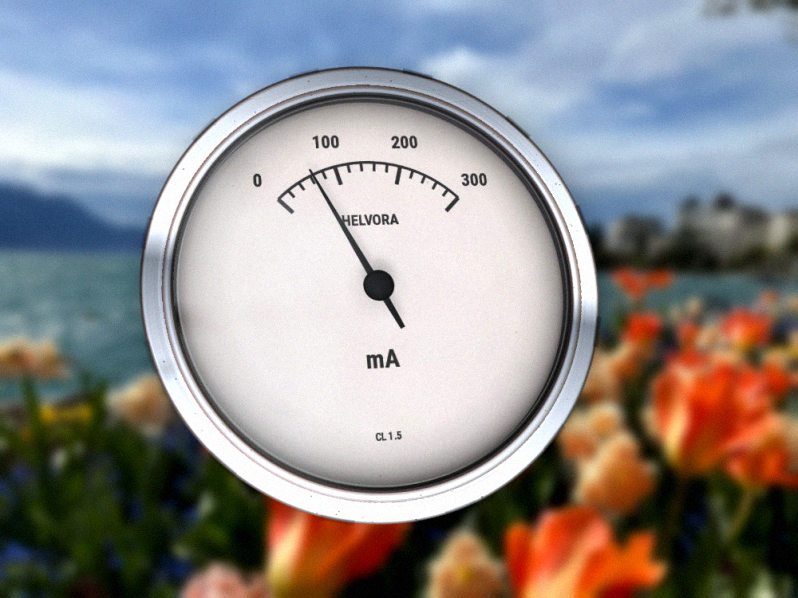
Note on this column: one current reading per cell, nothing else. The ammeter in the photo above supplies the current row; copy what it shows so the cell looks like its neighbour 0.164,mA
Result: 60,mA
